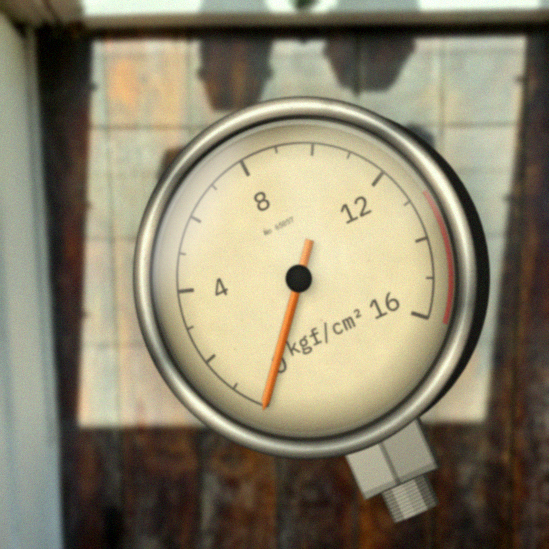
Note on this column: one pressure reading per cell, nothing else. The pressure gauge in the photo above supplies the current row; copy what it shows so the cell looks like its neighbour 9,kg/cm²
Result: 0,kg/cm²
